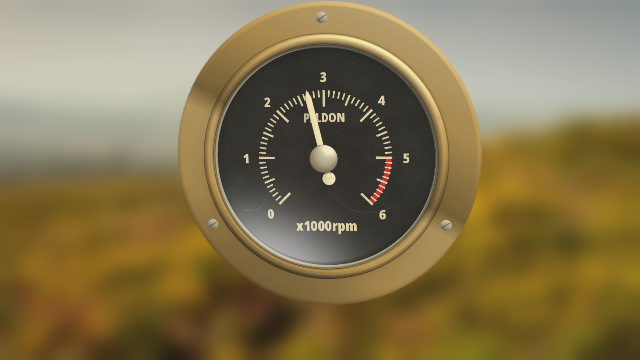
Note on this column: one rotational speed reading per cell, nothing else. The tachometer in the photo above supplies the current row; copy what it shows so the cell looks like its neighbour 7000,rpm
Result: 2700,rpm
